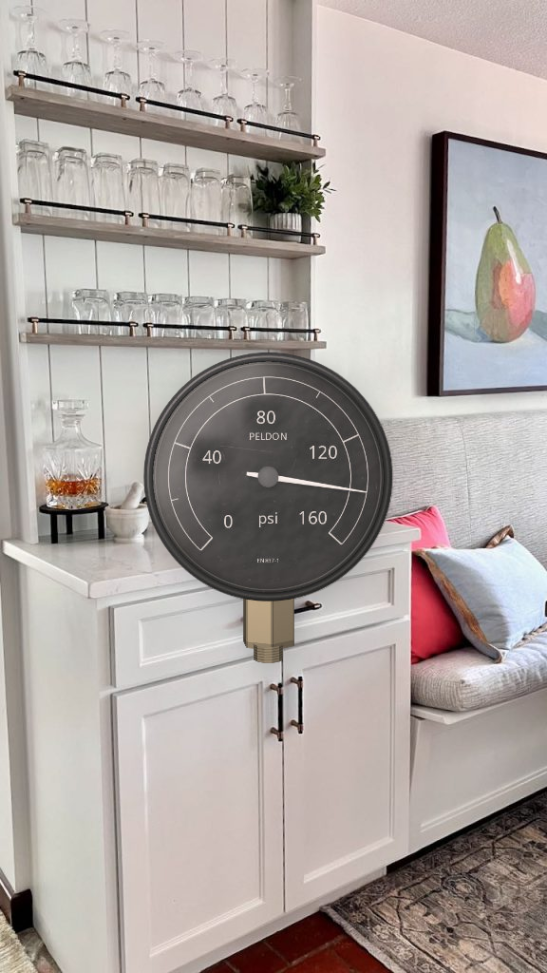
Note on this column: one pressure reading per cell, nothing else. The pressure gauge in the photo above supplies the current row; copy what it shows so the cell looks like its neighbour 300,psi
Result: 140,psi
